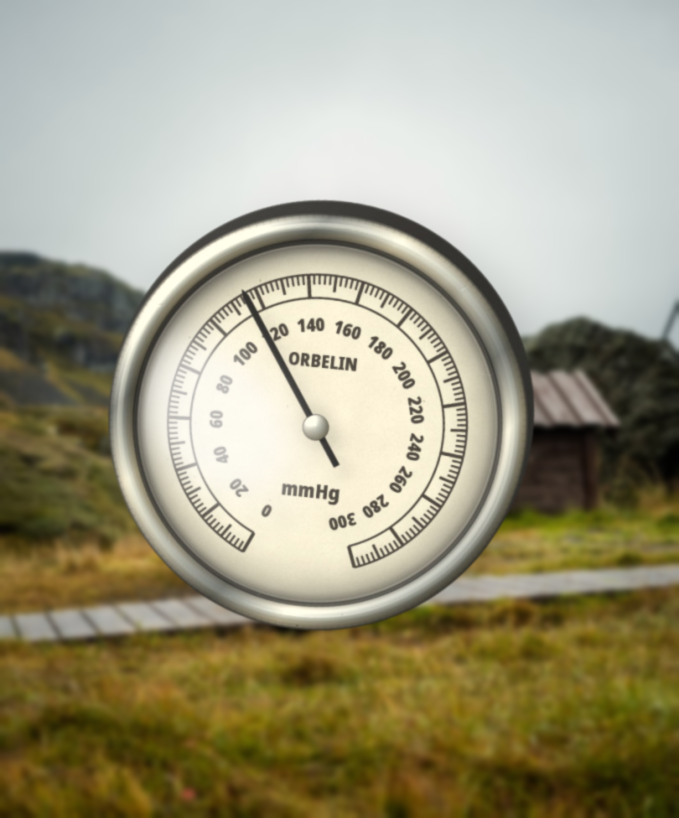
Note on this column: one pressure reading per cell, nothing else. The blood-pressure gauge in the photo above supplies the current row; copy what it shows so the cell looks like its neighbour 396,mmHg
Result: 116,mmHg
